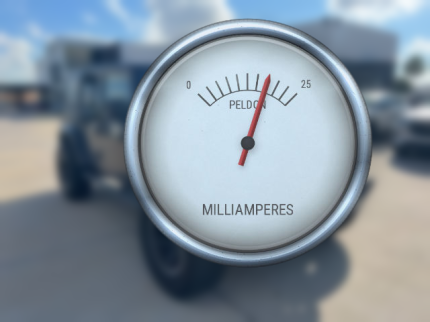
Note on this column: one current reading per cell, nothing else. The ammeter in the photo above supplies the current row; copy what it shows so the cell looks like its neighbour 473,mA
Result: 17.5,mA
